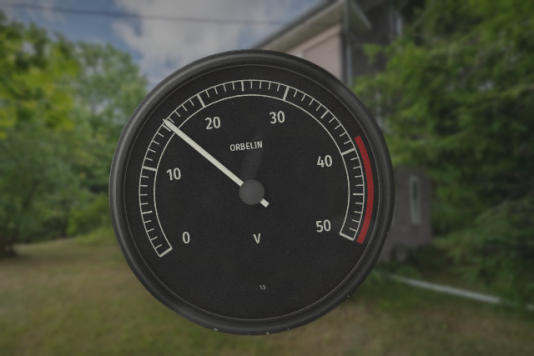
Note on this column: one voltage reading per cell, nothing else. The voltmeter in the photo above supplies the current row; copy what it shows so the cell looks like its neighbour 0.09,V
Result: 15.5,V
